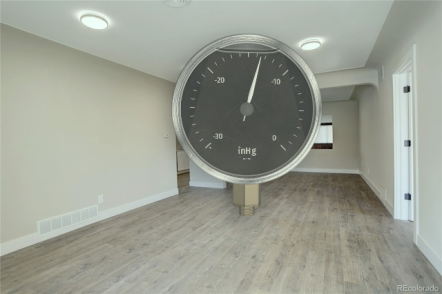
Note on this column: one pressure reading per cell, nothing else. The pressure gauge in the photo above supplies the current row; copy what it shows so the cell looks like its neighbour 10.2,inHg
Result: -13.5,inHg
